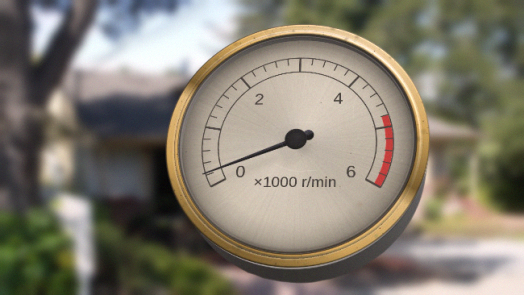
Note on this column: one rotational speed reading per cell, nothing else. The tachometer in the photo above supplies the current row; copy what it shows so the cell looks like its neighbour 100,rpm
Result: 200,rpm
